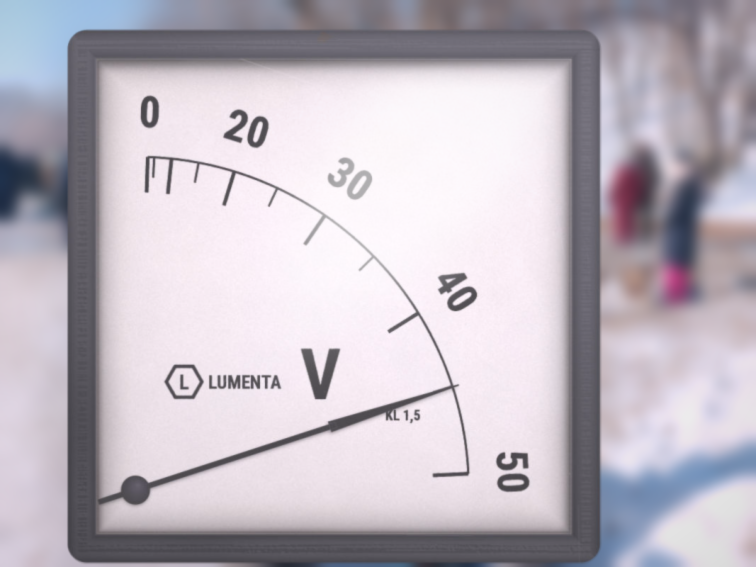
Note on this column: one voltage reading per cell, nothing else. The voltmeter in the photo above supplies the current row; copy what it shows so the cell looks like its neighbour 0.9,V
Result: 45,V
